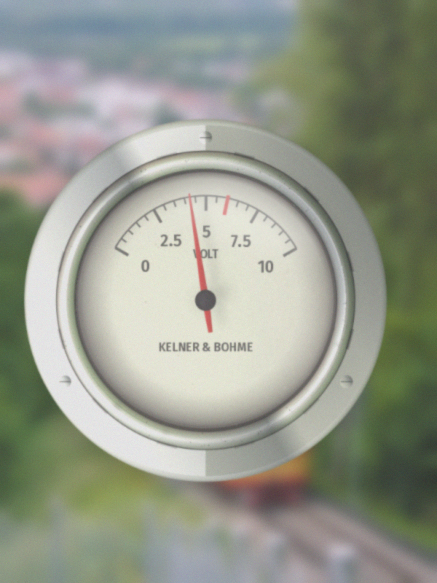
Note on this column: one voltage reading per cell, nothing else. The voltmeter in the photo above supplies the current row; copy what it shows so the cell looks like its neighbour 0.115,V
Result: 4.25,V
